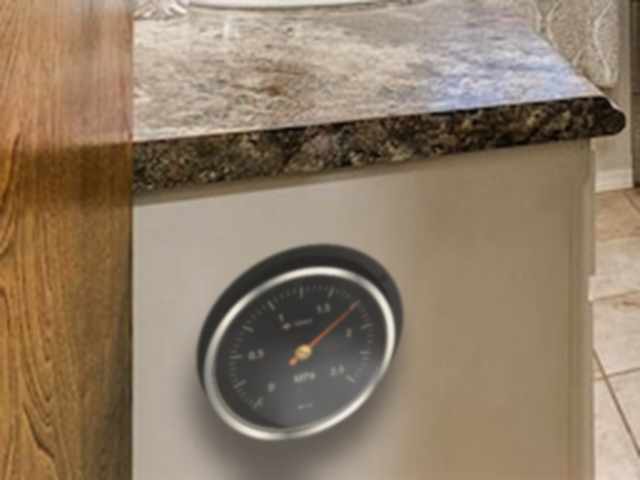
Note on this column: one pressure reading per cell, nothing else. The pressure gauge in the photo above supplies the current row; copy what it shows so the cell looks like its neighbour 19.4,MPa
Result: 1.75,MPa
